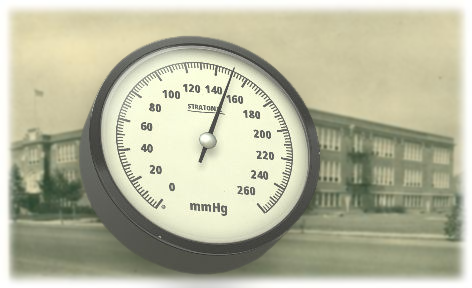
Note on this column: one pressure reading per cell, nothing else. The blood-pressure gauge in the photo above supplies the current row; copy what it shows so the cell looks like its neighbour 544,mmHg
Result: 150,mmHg
